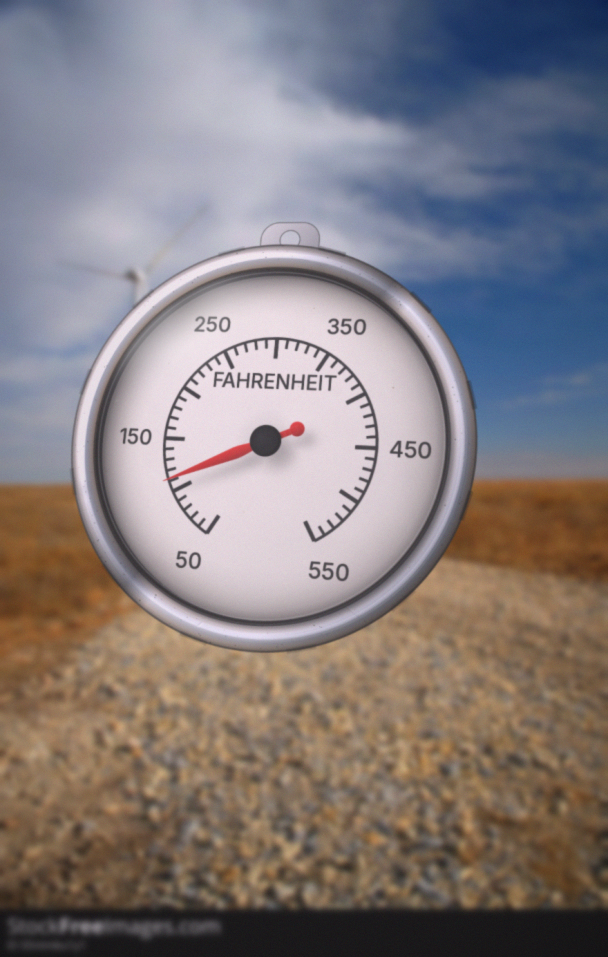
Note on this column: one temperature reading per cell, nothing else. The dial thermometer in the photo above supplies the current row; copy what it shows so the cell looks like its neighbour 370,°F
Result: 110,°F
